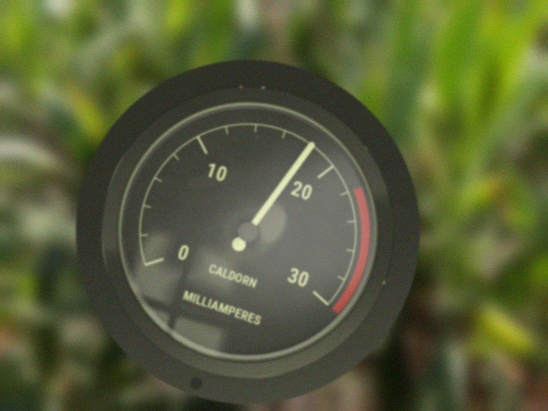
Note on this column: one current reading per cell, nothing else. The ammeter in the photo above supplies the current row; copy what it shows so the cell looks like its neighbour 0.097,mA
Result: 18,mA
